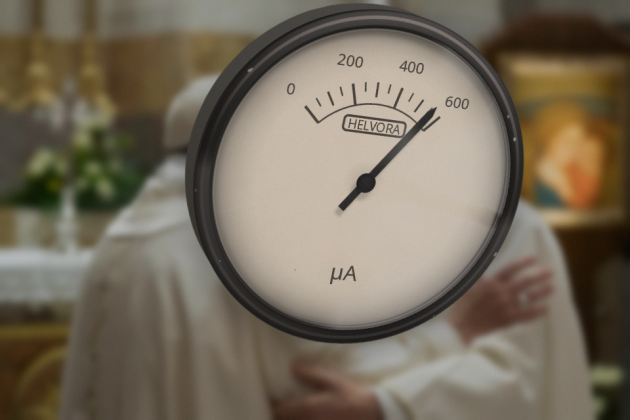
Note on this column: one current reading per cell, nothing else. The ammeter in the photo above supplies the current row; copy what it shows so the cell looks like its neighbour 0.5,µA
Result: 550,µA
